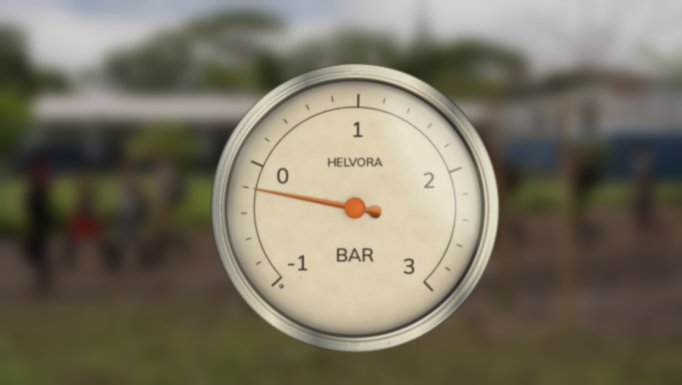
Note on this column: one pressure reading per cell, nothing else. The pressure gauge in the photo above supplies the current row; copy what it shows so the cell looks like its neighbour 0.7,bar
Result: -0.2,bar
